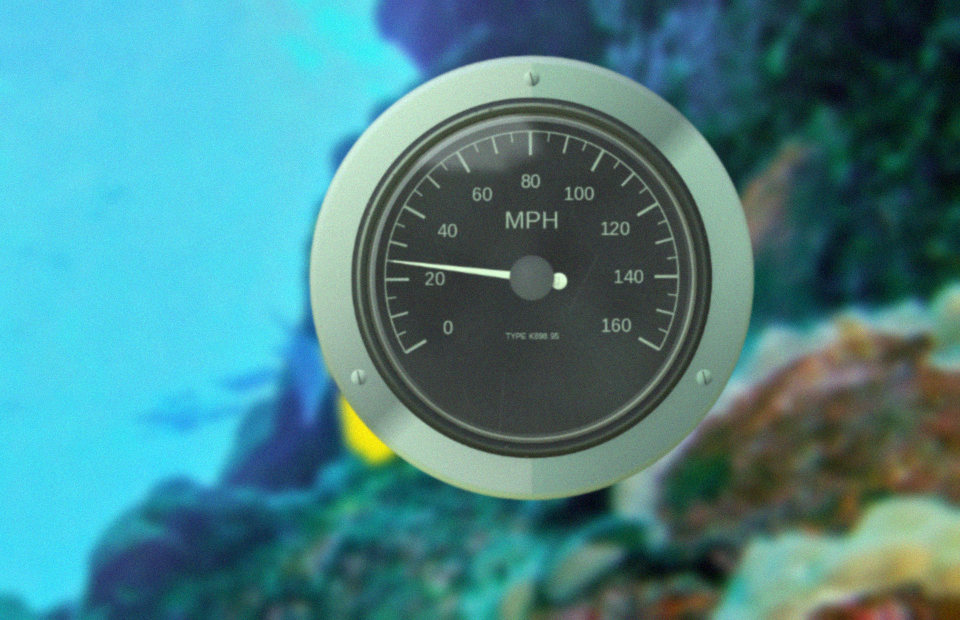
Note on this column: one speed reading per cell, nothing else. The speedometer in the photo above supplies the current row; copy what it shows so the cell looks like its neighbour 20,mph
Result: 25,mph
